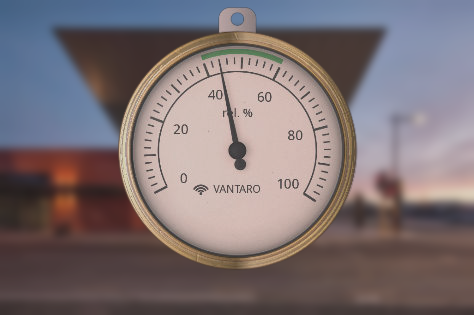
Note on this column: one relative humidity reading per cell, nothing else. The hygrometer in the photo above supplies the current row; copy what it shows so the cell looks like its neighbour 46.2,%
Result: 44,%
